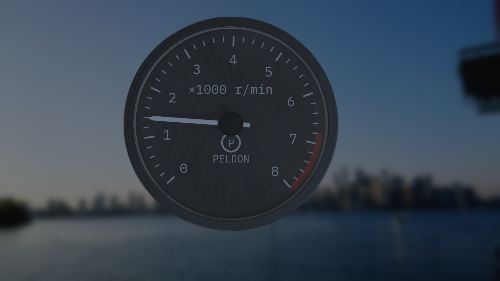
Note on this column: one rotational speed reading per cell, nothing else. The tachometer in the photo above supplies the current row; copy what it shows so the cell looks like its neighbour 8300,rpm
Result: 1400,rpm
